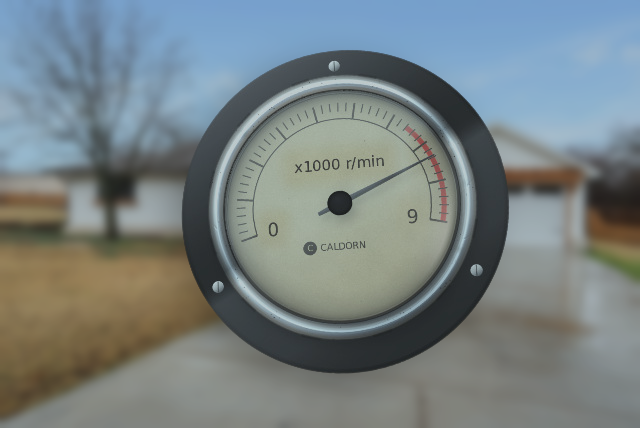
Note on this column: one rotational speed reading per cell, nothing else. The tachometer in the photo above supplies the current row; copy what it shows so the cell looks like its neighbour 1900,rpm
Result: 7400,rpm
